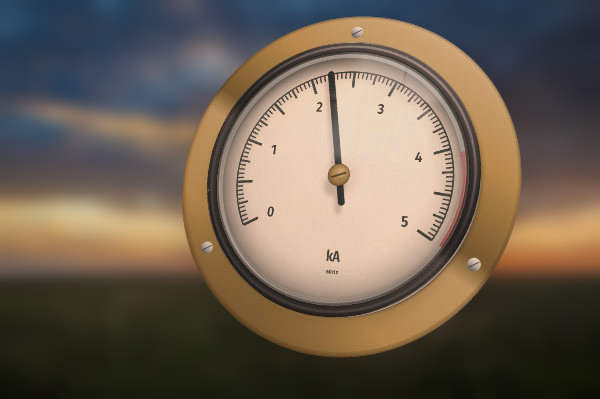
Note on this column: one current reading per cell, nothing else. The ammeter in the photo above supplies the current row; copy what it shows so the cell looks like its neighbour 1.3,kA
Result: 2.25,kA
